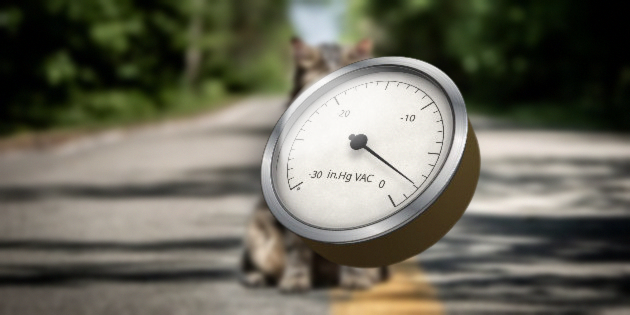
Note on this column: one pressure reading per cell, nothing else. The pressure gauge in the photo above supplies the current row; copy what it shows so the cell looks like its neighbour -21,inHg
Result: -2,inHg
